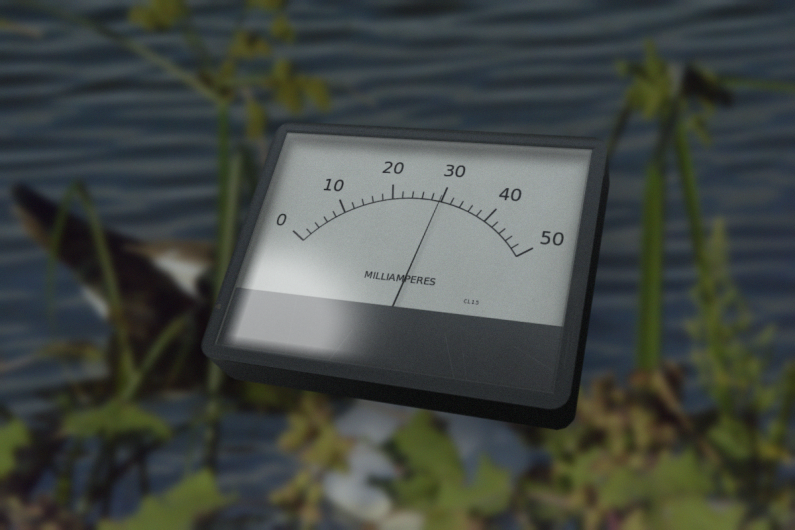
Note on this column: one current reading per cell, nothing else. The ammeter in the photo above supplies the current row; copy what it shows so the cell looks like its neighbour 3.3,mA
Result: 30,mA
